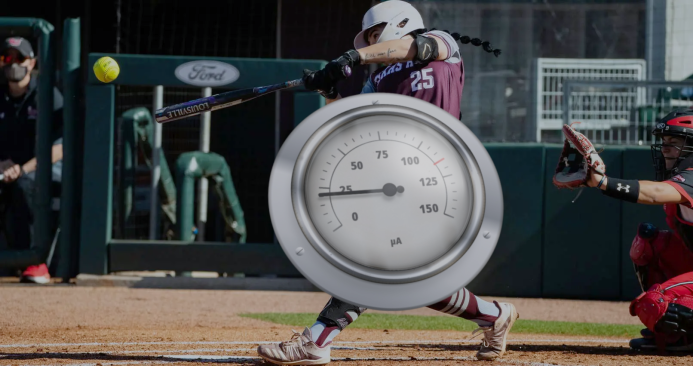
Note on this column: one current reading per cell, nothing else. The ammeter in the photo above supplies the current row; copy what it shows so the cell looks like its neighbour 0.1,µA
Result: 20,µA
